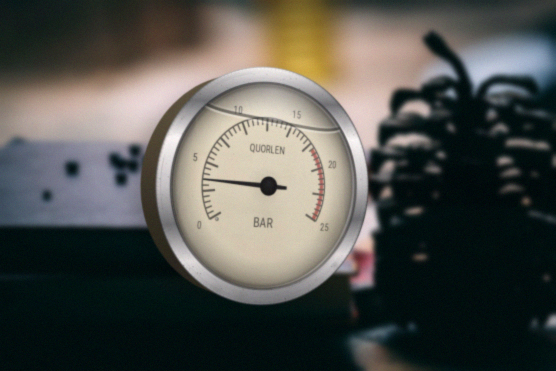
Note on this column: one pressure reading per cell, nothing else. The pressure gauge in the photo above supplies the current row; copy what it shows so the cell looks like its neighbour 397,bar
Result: 3.5,bar
